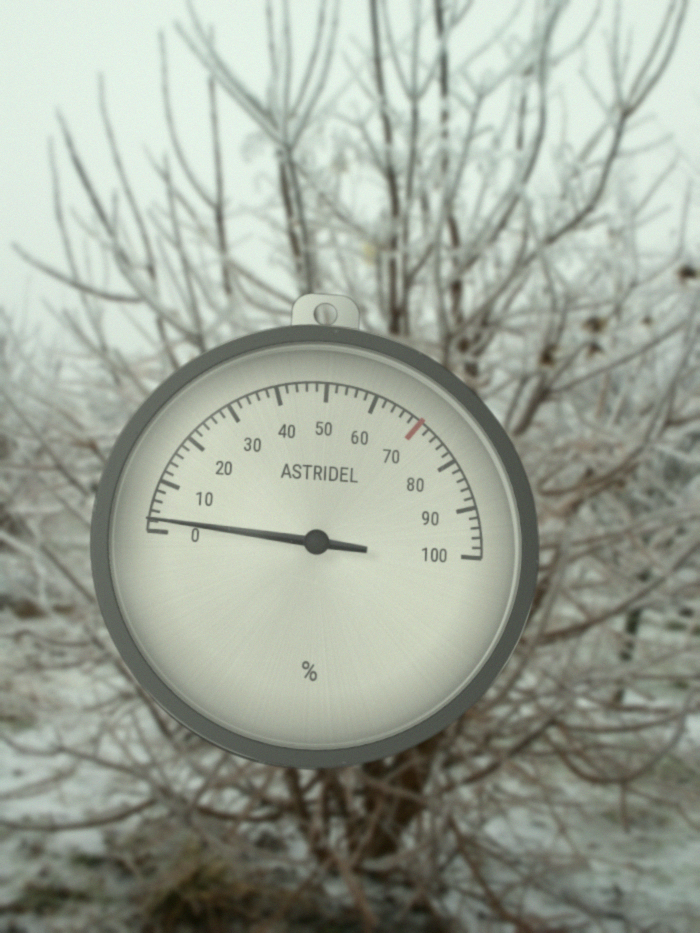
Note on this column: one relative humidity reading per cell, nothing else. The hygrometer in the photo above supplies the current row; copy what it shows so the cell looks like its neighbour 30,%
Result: 2,%
